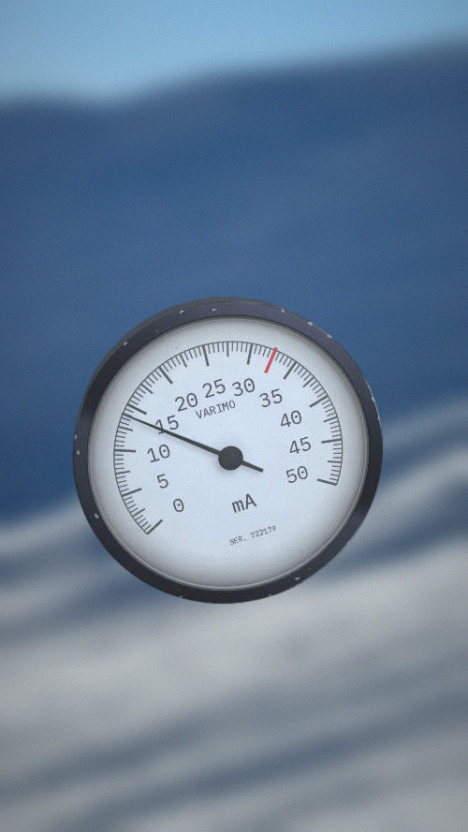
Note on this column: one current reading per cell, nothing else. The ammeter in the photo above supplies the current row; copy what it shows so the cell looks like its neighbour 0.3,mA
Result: 14,mA
